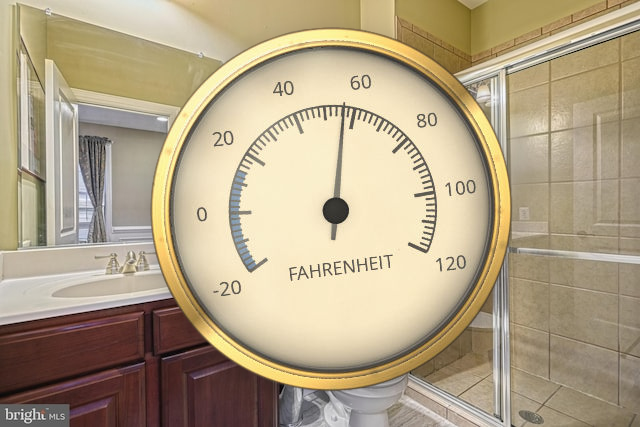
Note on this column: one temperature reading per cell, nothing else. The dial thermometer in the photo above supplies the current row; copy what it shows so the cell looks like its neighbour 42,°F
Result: 56,°F
